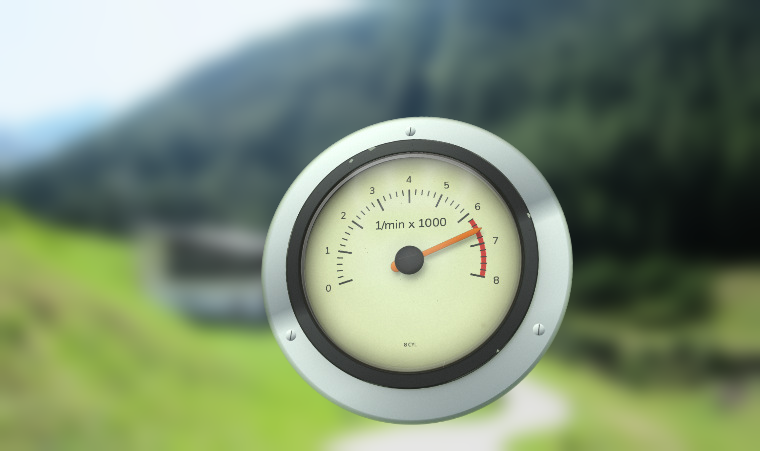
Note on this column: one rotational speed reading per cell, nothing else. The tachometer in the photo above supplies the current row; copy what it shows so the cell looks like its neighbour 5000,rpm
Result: 6600,rpm
